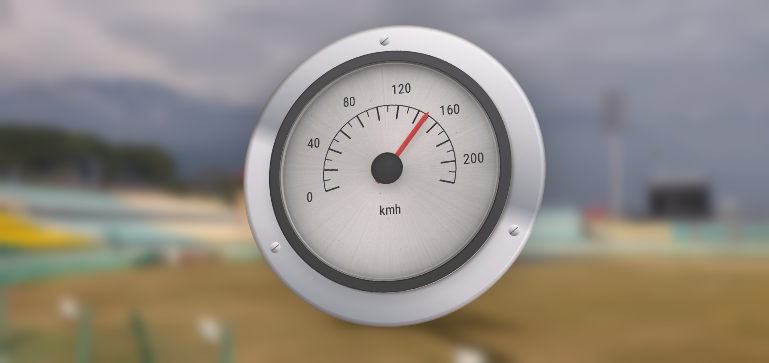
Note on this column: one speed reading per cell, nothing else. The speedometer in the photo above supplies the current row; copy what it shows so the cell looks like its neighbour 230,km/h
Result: 150,km/h
